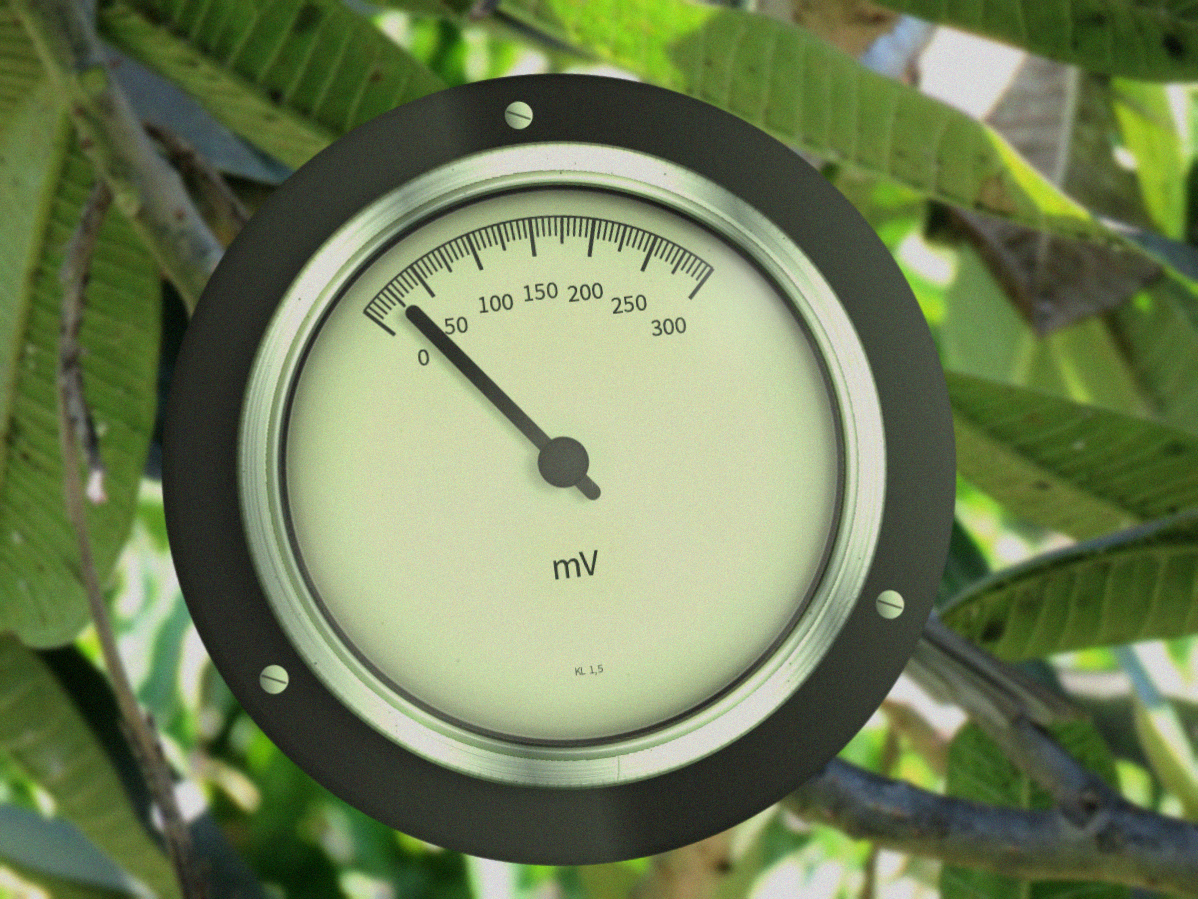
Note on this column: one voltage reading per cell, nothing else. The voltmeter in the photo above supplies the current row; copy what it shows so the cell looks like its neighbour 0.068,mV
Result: 25,mV
